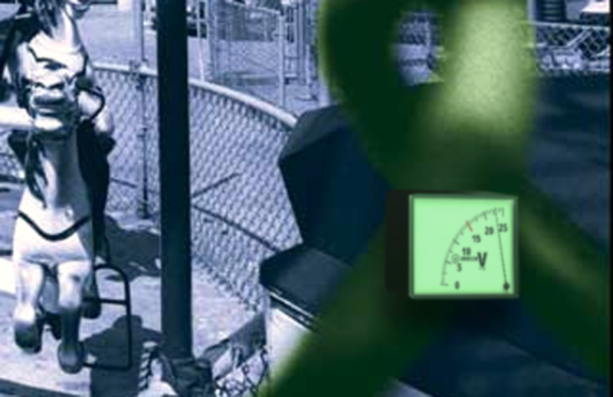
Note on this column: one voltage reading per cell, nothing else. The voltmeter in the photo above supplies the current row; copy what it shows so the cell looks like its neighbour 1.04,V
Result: 22.5,V
